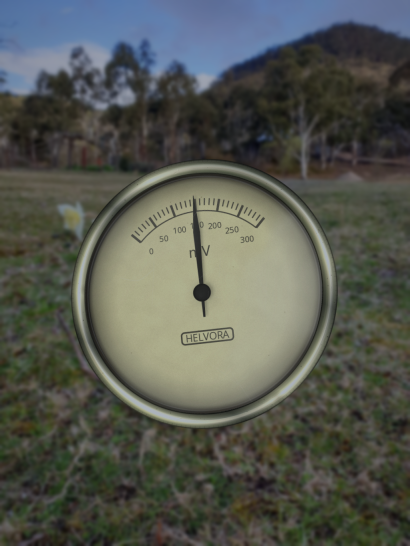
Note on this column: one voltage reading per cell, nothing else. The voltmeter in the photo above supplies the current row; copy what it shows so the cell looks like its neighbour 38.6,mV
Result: 150,mV
